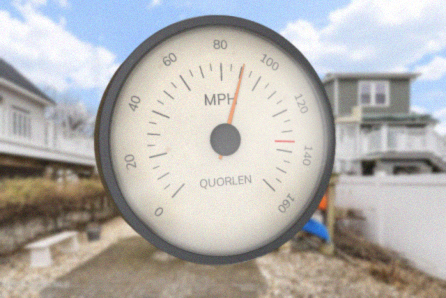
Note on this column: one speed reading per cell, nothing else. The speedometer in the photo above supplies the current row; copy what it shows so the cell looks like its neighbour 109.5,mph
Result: 90,mph
